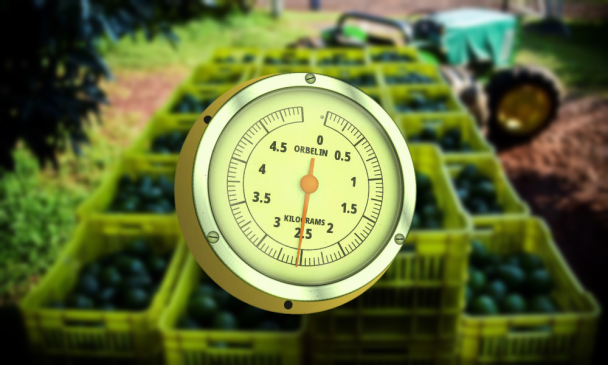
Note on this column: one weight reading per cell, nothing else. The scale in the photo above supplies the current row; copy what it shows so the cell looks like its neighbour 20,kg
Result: 2.55,kg
